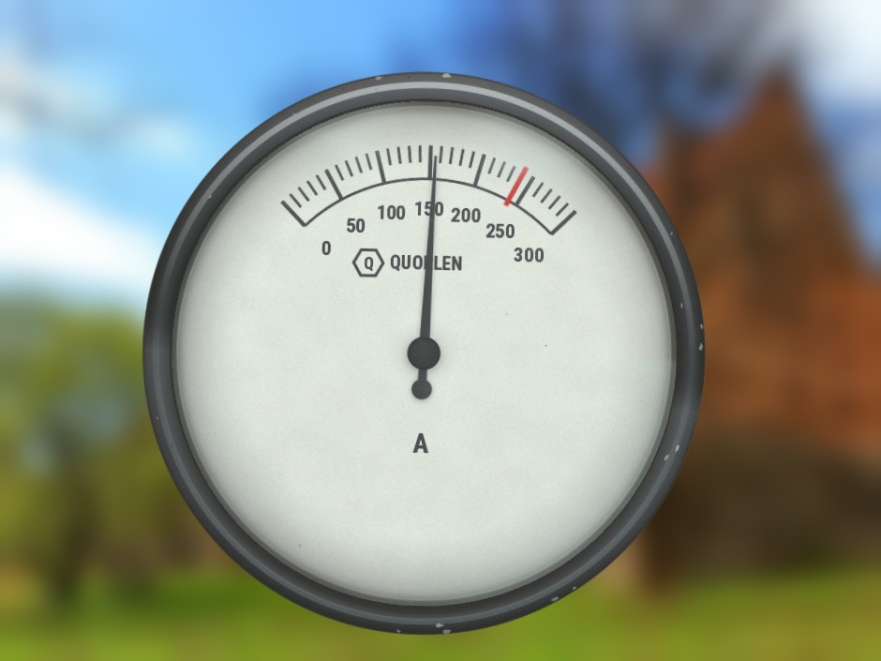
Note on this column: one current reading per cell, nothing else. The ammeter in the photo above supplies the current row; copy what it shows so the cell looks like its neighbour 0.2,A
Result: 155,A
